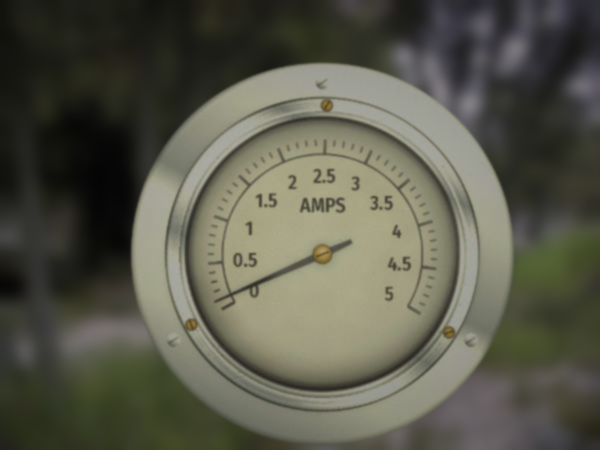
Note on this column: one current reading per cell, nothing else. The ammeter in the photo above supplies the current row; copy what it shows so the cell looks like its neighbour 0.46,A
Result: 0.1,A
